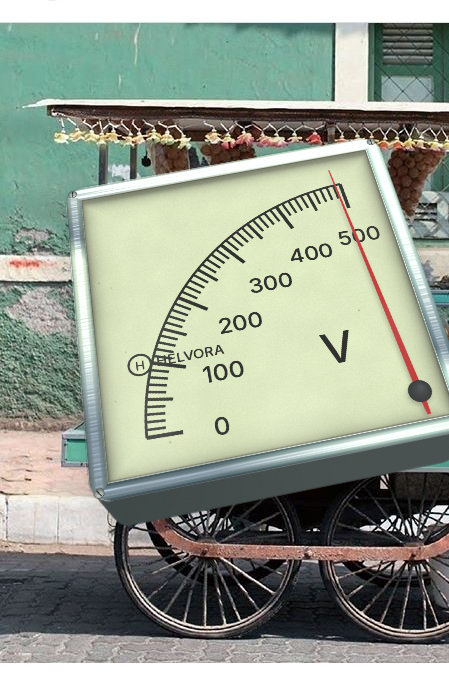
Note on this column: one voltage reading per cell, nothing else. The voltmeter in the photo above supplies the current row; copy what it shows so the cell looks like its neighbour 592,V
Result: 490,V
